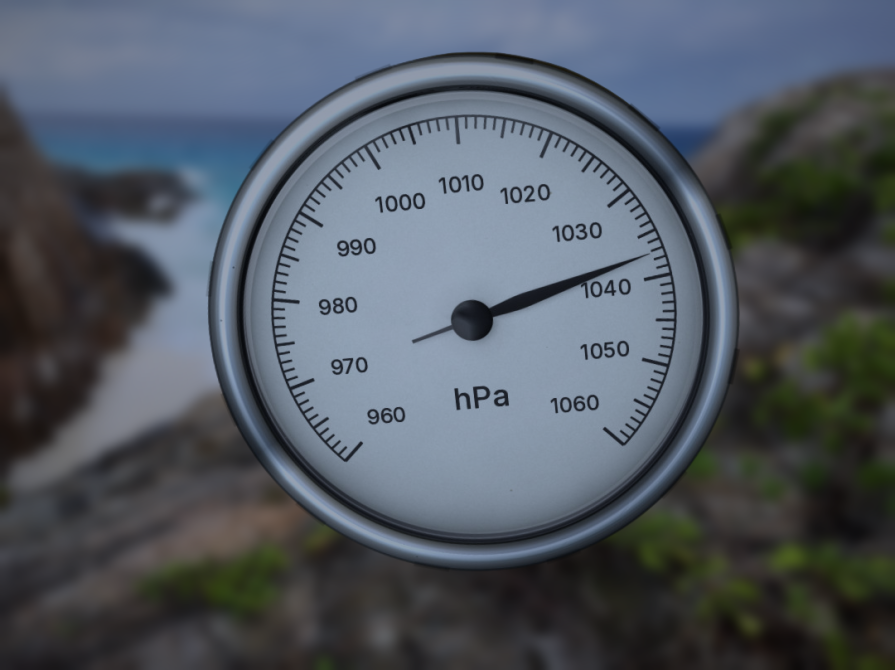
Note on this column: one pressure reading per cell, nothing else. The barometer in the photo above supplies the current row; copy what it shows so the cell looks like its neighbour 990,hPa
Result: 1037,hPa
